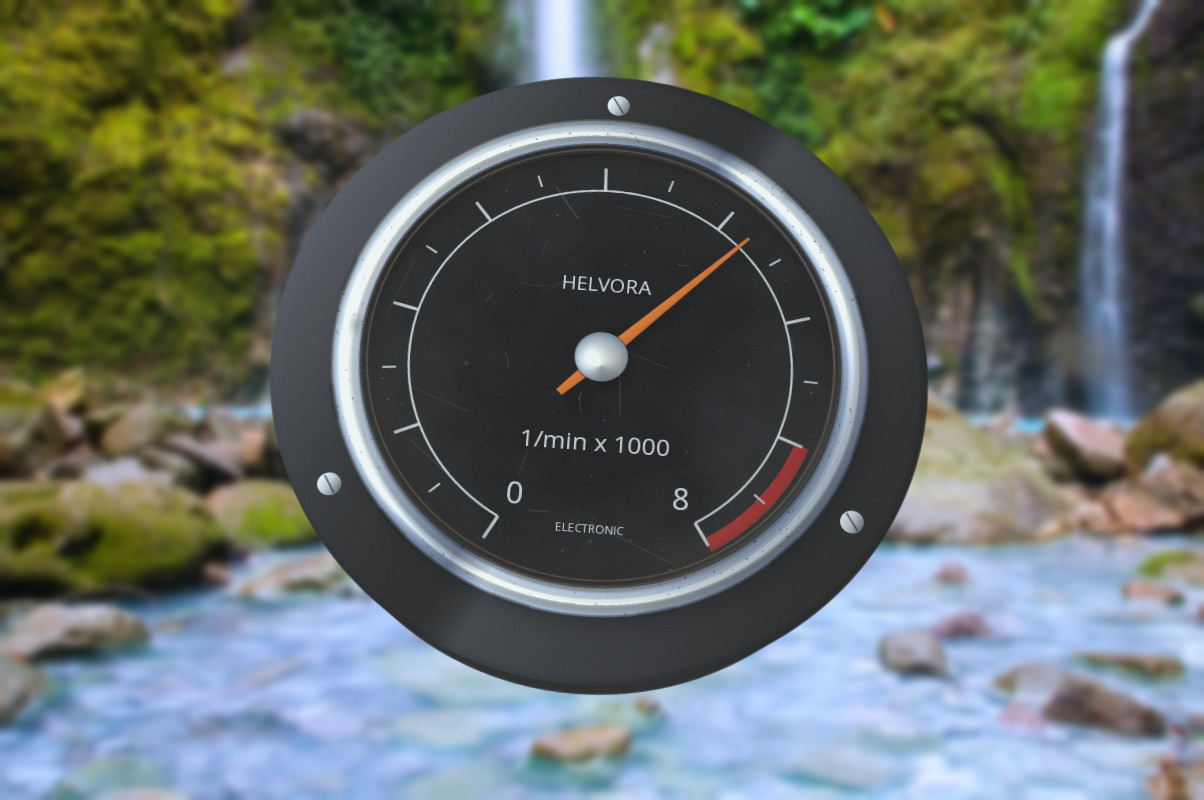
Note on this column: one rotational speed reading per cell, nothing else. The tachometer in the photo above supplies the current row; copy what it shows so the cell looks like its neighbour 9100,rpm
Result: 5250,rpm
